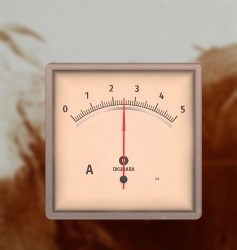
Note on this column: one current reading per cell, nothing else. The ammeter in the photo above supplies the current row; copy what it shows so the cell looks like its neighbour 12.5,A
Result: 2.5,A
